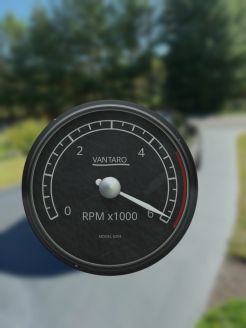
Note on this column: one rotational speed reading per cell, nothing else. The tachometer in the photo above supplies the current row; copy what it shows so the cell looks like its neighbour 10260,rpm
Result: 5875,rpm
